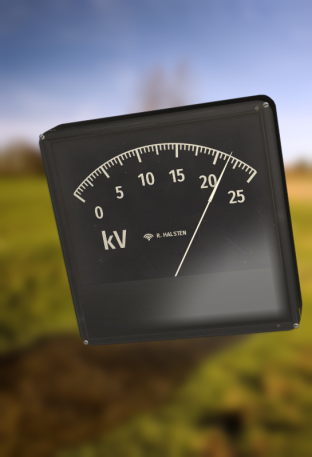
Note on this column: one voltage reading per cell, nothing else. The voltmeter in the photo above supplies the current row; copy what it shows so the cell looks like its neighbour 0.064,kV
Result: 21.5,kV
